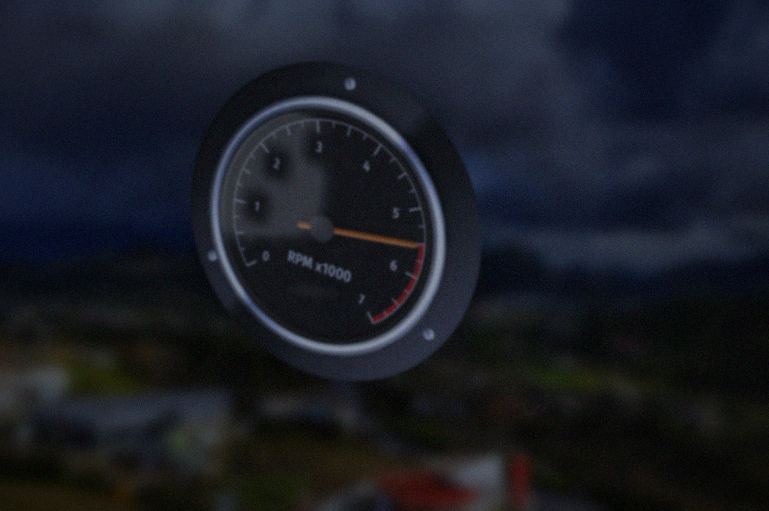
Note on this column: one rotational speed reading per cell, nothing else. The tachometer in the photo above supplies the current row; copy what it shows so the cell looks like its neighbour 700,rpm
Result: 5500,rpm
